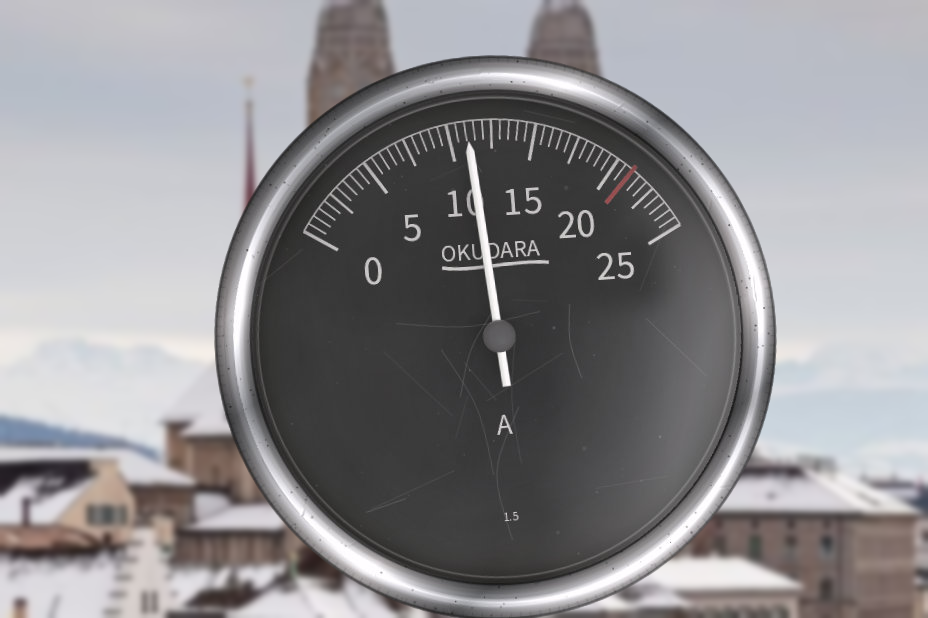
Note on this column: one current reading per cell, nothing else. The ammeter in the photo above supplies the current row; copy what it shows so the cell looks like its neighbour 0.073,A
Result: 11,A
